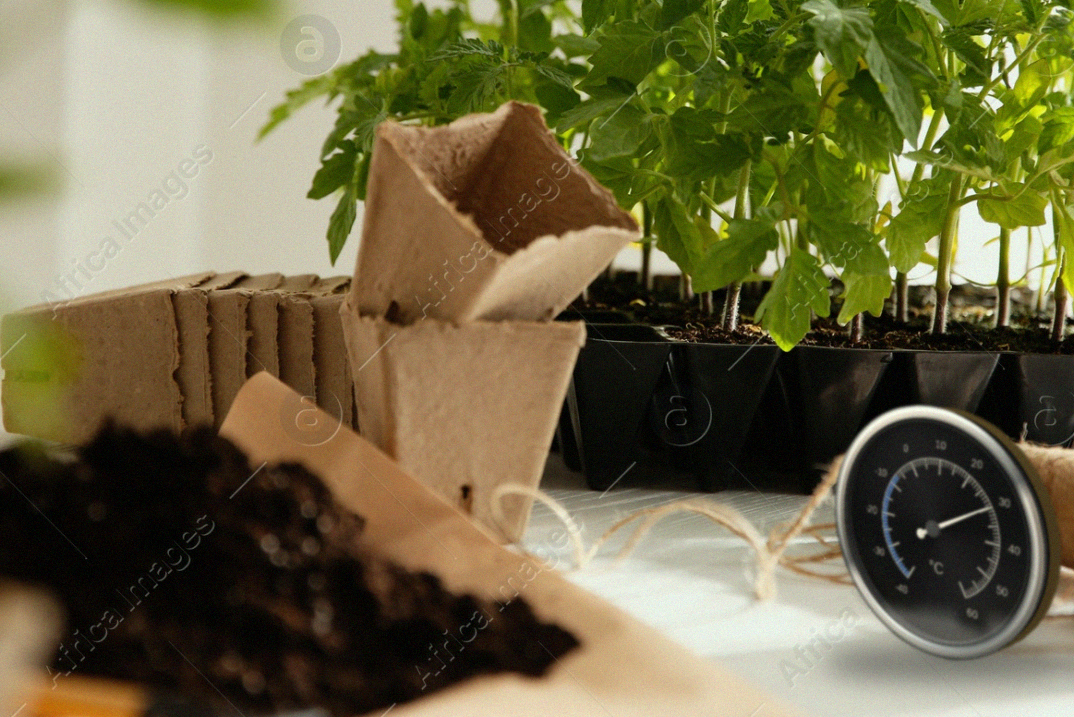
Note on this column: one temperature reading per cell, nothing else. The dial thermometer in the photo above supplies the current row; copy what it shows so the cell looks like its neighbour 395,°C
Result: 30,°C
